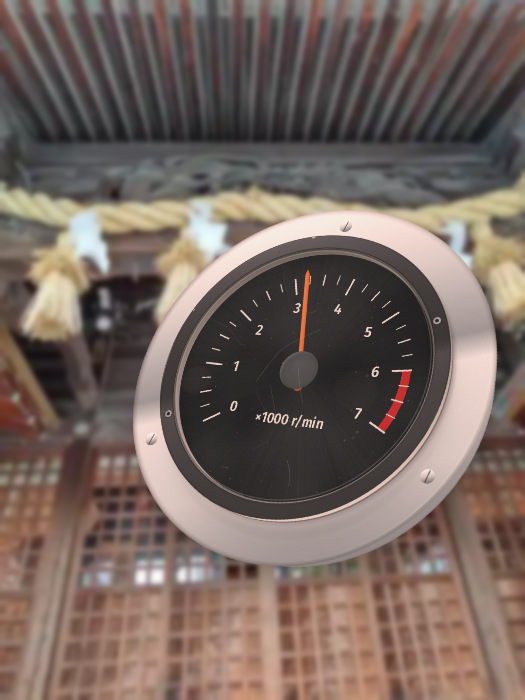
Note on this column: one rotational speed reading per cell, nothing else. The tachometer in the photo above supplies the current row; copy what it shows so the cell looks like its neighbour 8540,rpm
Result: 3250,rpm
